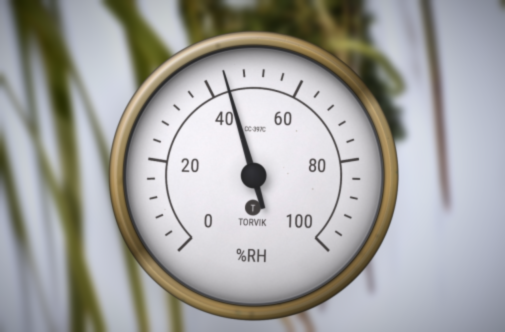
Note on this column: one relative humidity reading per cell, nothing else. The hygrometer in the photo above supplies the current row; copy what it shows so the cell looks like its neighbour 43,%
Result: 44,%
